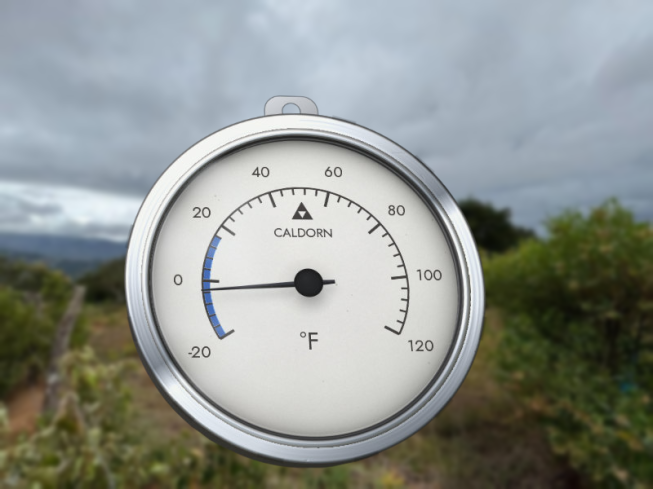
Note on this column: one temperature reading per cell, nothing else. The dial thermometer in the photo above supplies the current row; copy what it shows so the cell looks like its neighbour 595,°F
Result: -4,°F
